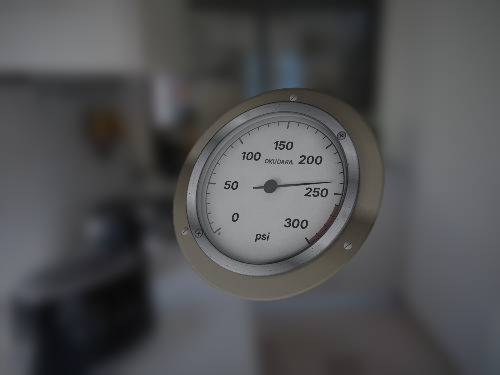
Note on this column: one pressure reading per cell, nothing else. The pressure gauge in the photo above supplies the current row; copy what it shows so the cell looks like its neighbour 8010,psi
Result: 240,psi
